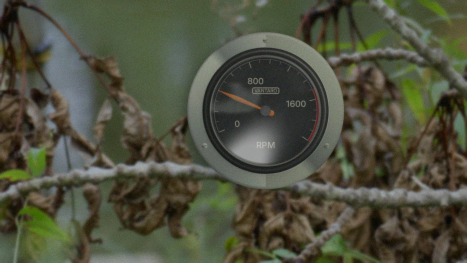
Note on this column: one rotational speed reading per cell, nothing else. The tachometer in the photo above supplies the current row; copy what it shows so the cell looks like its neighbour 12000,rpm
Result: 400,rpm
